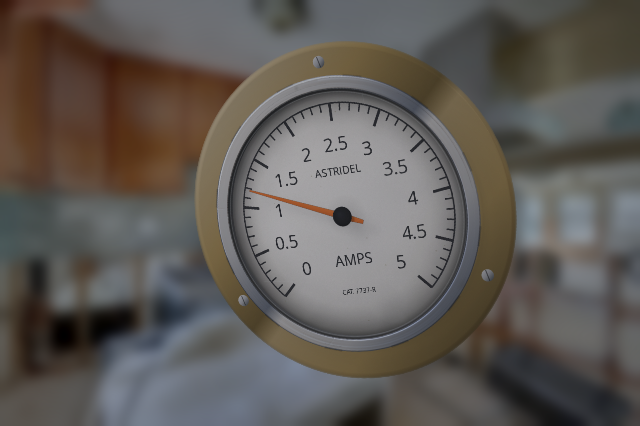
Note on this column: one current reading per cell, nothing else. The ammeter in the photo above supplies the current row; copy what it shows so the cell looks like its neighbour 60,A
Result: 1.2,A
